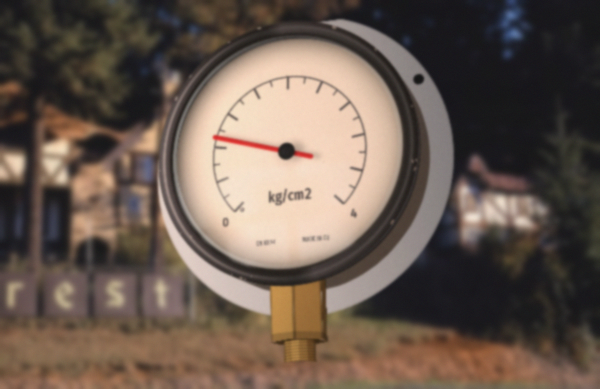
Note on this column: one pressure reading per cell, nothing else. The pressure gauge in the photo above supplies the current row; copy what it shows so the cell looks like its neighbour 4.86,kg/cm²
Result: 0.9,kg/cm²
